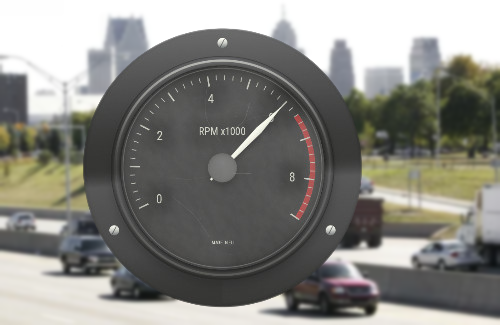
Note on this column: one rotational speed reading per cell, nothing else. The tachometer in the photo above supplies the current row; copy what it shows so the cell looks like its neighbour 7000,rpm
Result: 6000,rpm
